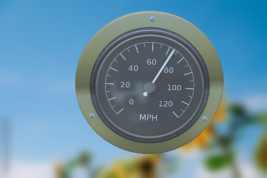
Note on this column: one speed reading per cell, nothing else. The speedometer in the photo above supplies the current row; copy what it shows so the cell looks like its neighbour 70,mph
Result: 72.5,mph
